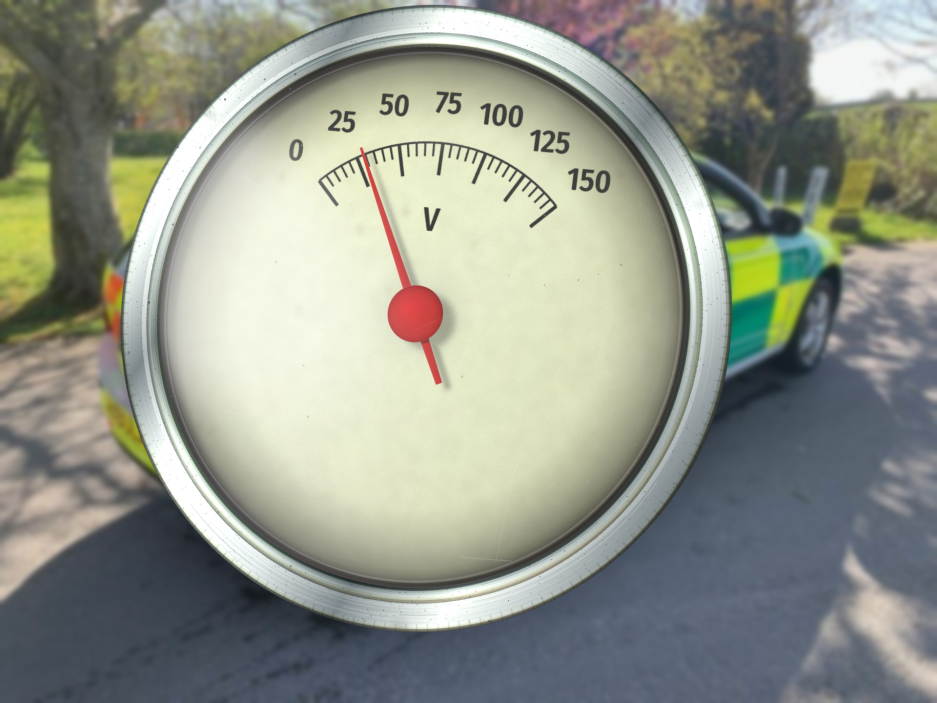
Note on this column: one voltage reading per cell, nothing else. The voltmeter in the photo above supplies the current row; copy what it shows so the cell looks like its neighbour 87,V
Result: 30,V
